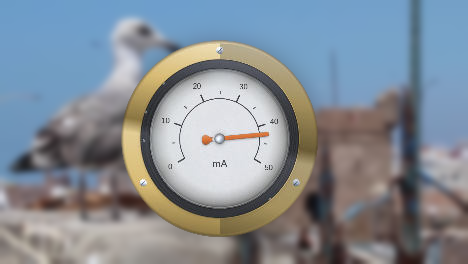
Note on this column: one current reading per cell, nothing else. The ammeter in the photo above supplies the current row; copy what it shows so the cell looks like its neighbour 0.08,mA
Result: 42.5,mA
